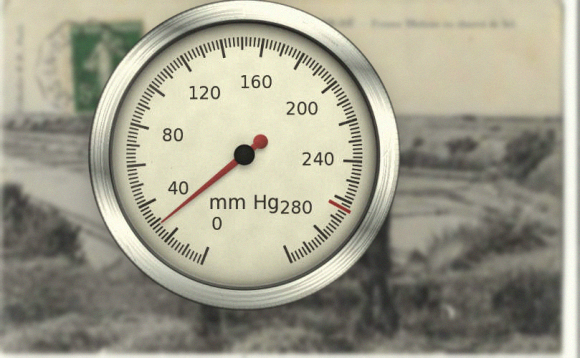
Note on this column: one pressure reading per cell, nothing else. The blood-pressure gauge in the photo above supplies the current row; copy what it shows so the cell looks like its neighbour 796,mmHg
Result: 28,mmHg
